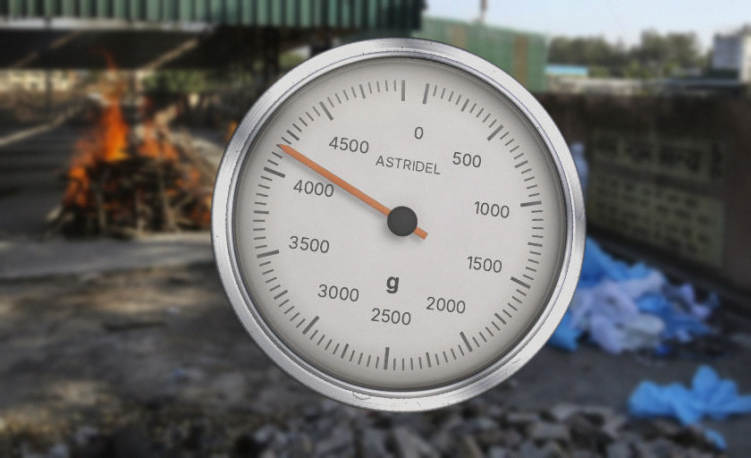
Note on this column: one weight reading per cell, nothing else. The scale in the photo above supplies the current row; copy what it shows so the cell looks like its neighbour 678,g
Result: 4150,g
